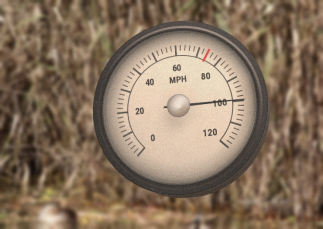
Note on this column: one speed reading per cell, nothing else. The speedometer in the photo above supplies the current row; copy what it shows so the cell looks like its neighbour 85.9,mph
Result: 100,mph
